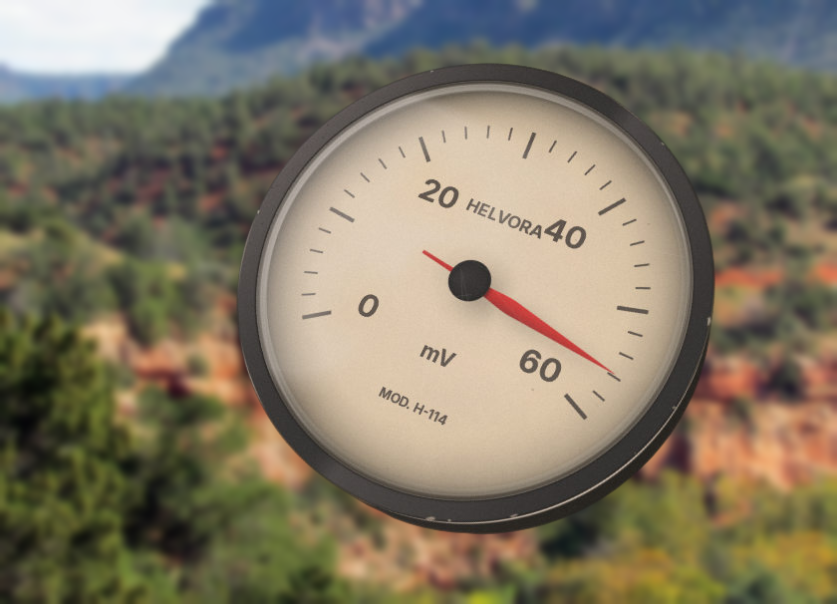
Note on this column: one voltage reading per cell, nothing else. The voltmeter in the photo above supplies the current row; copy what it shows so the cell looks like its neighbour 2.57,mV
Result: 56,mV
